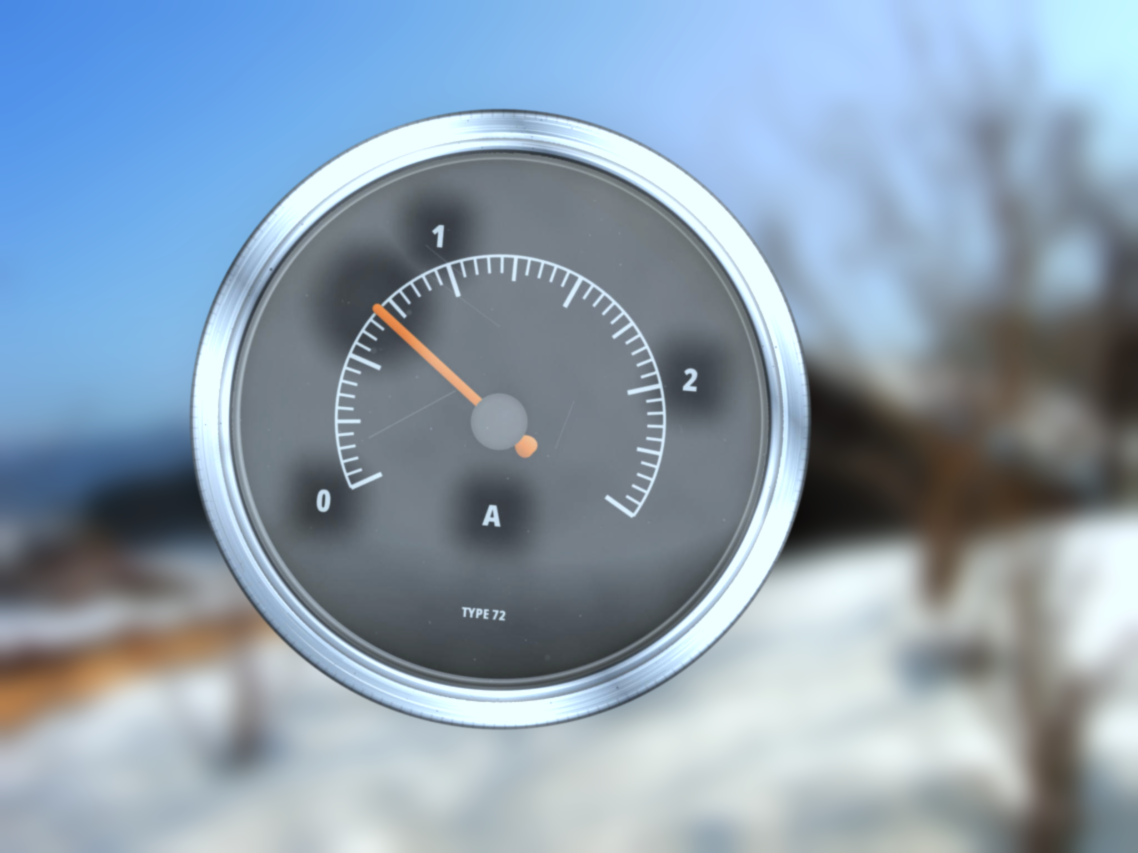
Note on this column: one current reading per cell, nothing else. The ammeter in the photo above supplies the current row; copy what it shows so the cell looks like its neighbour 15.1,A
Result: 0.7,A
